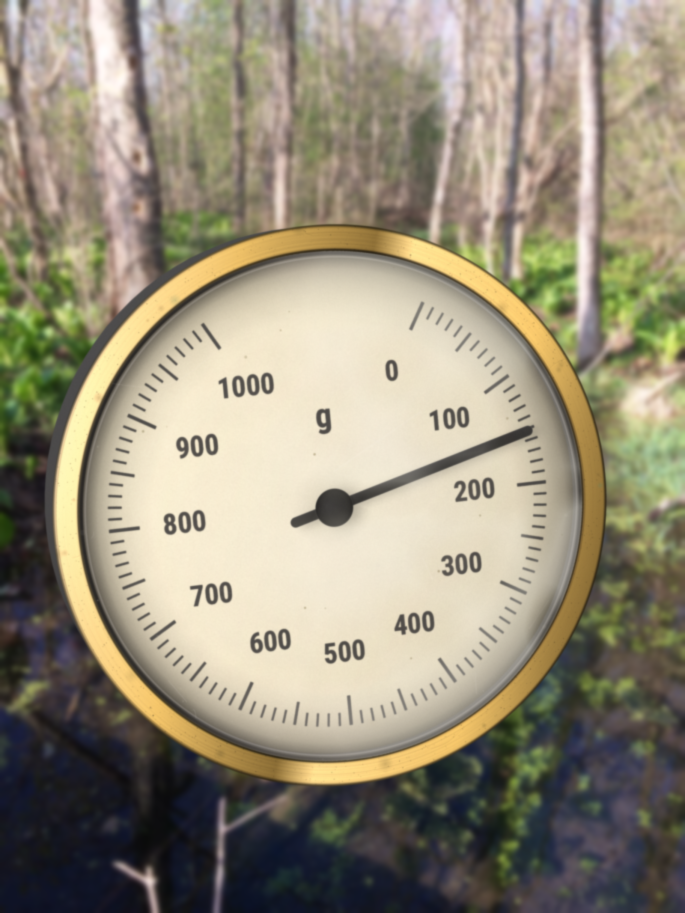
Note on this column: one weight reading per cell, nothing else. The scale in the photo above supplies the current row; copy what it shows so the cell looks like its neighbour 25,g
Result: 150,g
